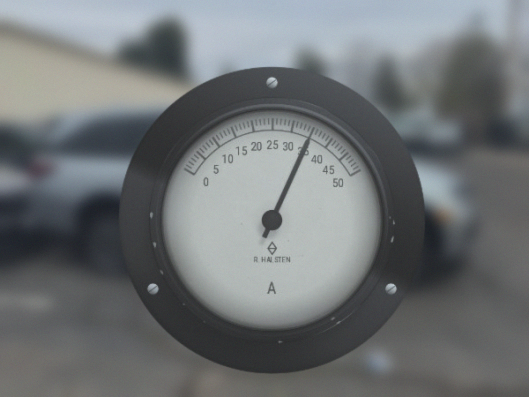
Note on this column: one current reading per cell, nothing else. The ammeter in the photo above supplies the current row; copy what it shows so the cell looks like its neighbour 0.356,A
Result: 35,A
